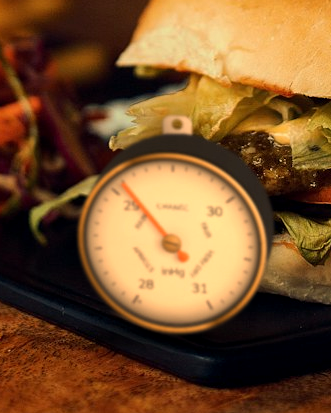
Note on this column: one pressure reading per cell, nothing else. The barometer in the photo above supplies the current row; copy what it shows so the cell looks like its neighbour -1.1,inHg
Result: 29.1,inHg
